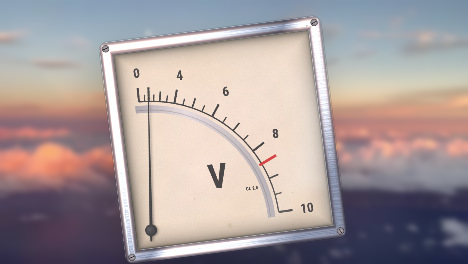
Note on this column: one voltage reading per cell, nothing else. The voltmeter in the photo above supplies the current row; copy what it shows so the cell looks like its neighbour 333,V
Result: 2,V
